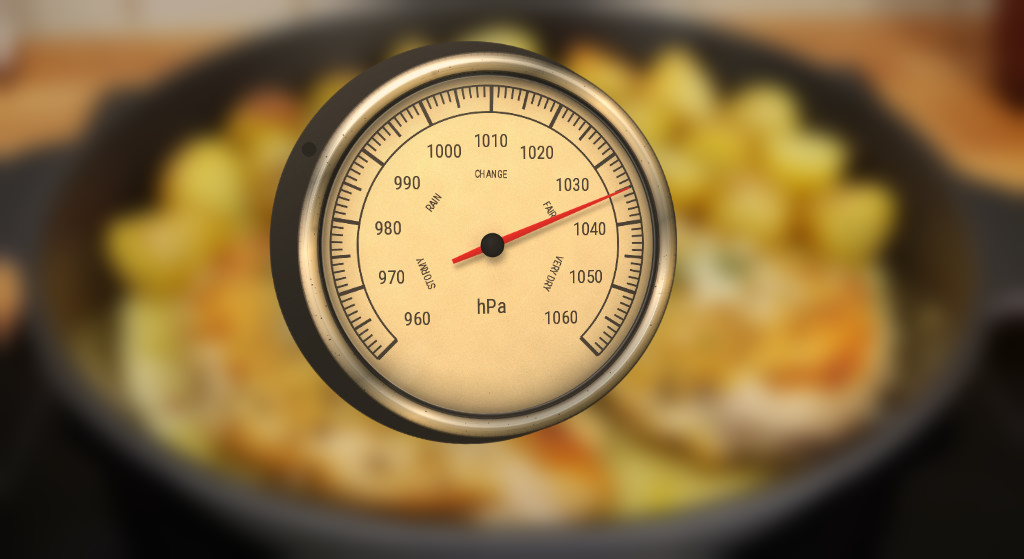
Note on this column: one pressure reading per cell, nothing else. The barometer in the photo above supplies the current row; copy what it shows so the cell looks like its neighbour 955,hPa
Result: 1035,hPa
